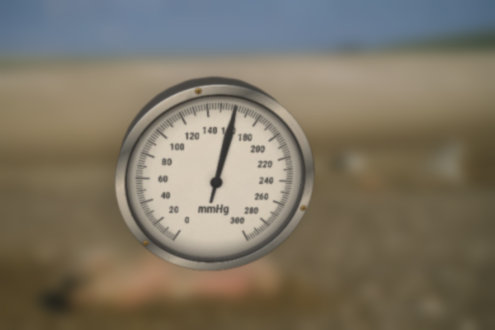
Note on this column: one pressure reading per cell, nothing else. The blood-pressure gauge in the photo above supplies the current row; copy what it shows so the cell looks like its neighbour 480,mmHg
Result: 160,mmHg
